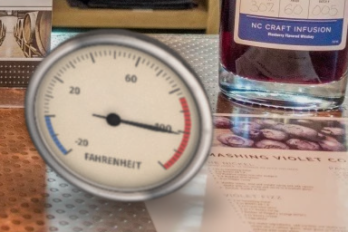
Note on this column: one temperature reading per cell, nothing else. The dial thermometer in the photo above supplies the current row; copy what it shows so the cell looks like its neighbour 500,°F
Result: 100,°F
